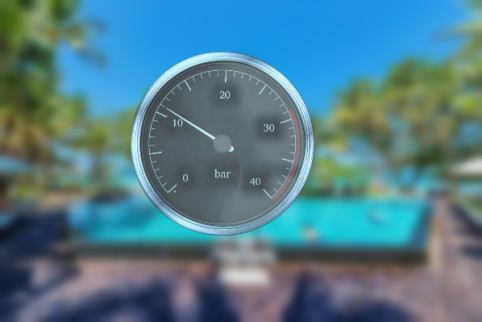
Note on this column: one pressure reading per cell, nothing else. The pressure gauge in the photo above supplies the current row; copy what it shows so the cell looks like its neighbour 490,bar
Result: 11,bar
